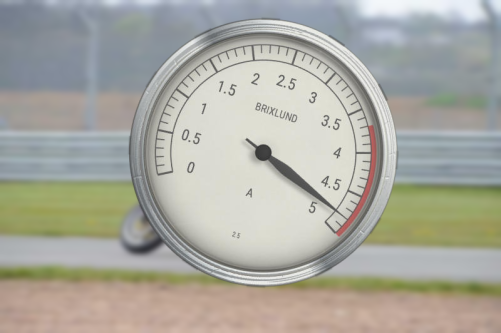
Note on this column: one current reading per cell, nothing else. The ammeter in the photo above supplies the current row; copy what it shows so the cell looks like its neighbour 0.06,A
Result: 4.8,A
